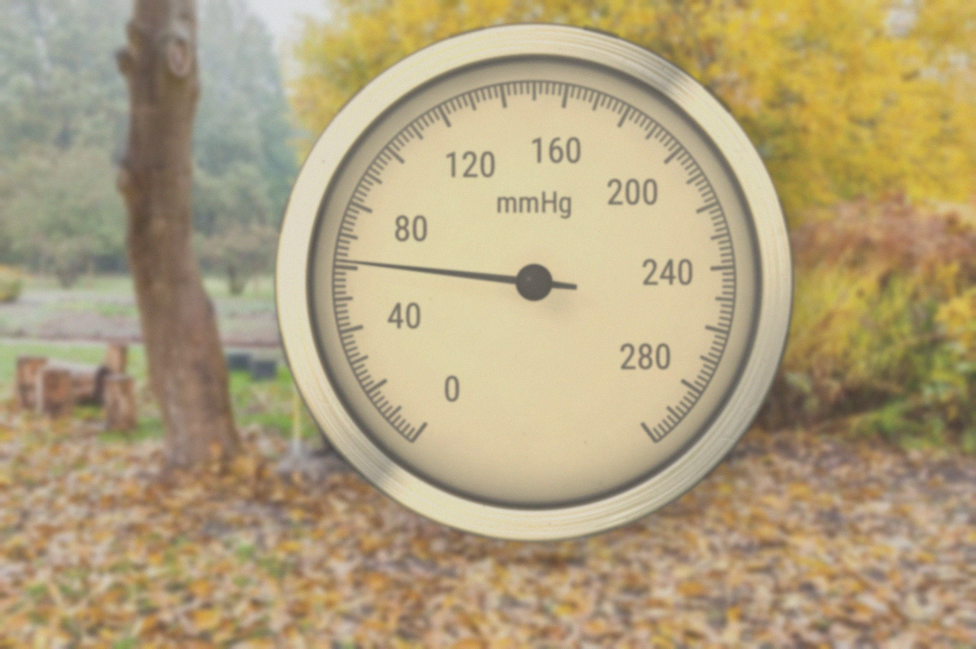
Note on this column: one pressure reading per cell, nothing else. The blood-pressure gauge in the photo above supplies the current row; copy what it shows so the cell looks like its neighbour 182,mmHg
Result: 62,mmHg
